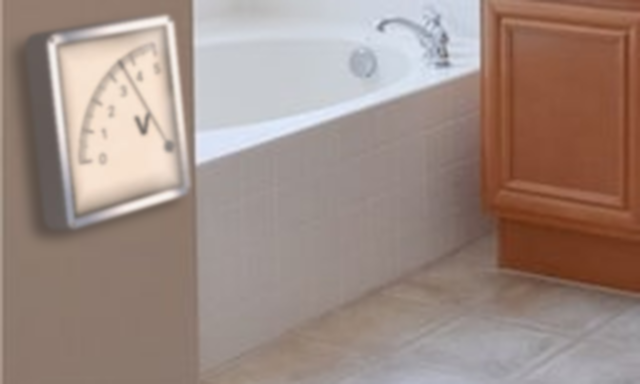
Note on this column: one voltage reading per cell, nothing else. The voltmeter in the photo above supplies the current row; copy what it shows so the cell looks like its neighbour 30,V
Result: 3.5,V
